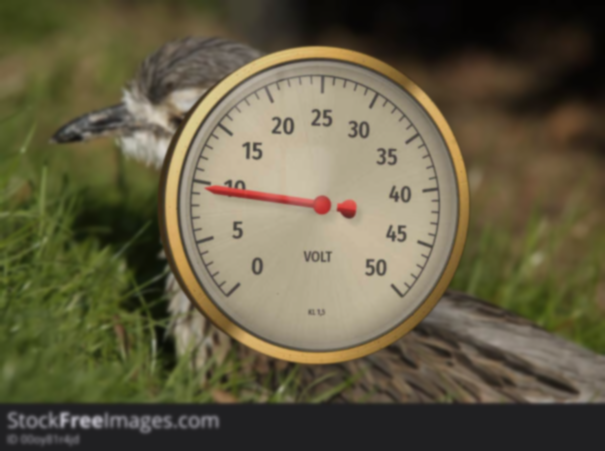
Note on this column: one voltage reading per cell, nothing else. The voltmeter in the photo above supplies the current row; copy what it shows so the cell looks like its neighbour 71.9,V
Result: 9.5,V
